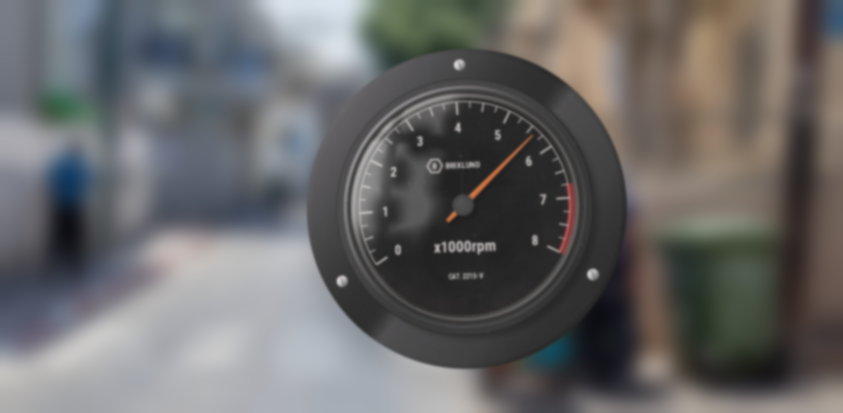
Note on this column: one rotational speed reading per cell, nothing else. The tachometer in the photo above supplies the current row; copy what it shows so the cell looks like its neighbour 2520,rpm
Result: 5625,rpm
